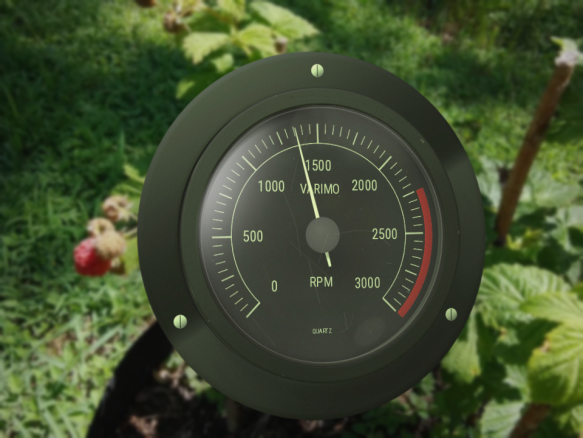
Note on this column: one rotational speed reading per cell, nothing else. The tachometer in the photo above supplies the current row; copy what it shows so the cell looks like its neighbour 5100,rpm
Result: 1350,rpm
